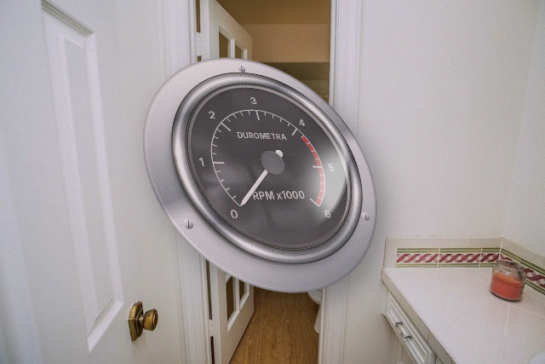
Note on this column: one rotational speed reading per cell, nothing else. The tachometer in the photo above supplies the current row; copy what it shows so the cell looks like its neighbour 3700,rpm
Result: 0,rpm
